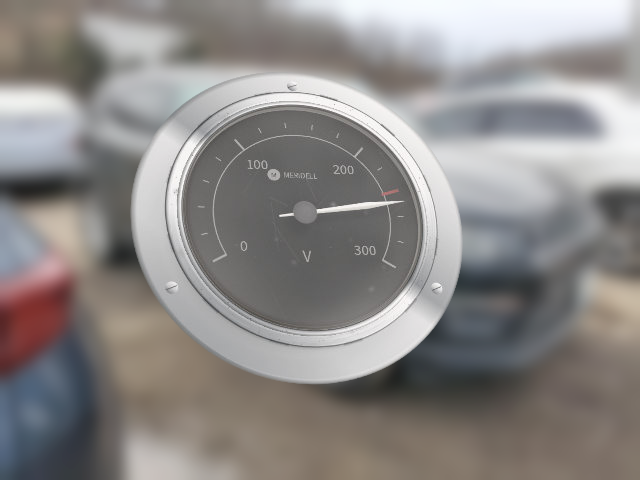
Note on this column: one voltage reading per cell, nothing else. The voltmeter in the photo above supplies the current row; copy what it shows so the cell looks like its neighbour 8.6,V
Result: 250,V
